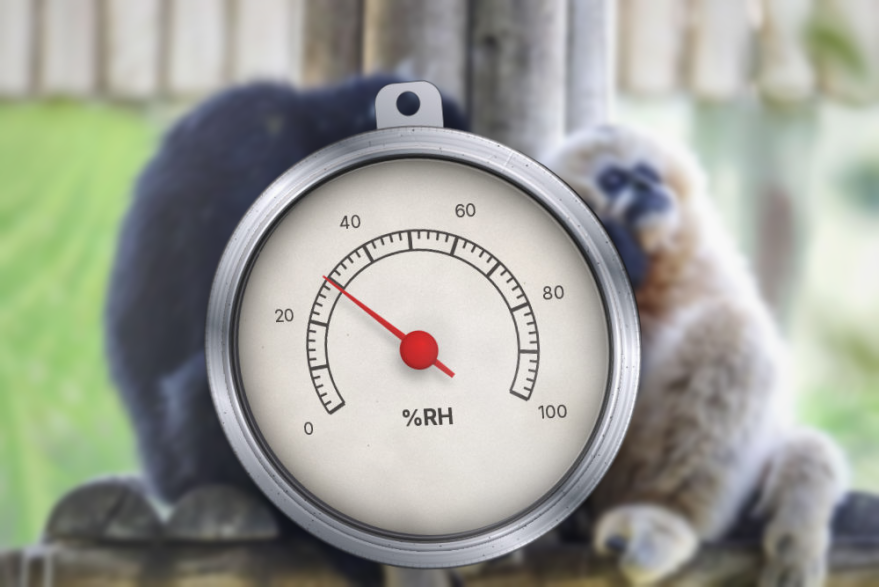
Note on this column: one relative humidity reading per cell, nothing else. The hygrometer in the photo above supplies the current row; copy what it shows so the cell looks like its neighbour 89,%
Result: 30,%
